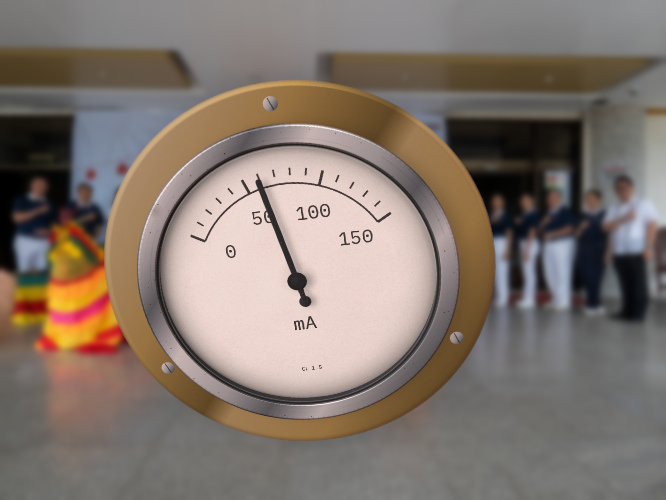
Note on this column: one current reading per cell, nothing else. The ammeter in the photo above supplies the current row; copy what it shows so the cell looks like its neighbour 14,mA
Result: 60,mA
